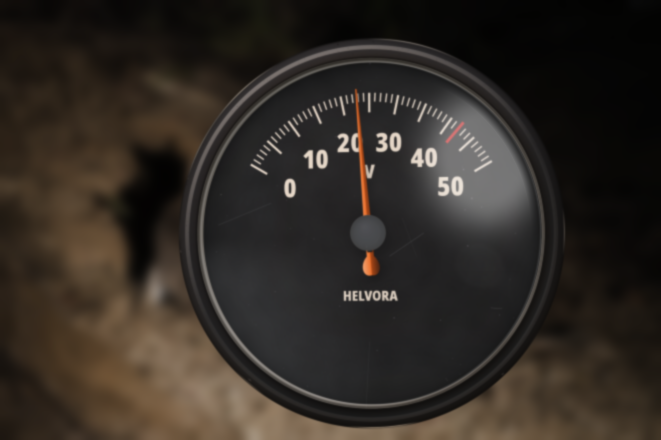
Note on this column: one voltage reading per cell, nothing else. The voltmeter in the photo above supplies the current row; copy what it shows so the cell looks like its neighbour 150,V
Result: 23,V
